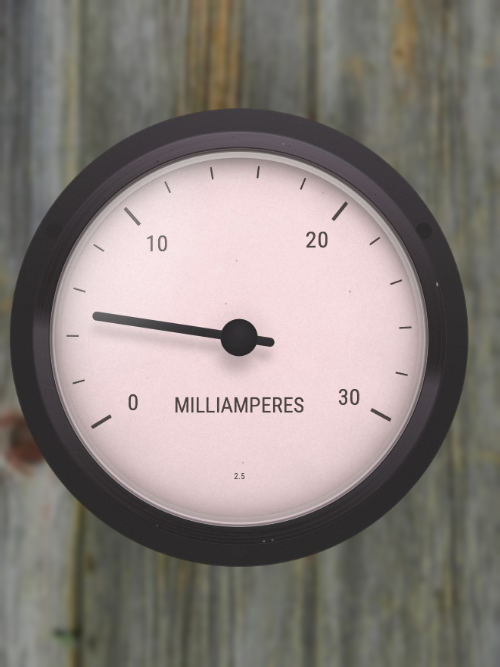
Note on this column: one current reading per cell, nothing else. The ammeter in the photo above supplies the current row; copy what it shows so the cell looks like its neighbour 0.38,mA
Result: 5,mA
